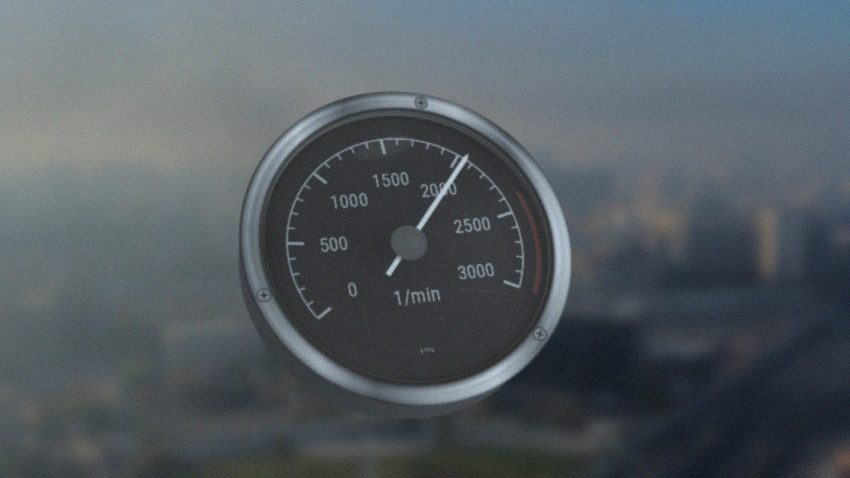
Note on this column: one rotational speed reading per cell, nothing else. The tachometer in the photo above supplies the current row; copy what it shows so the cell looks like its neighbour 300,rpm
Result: 2050,rpm
